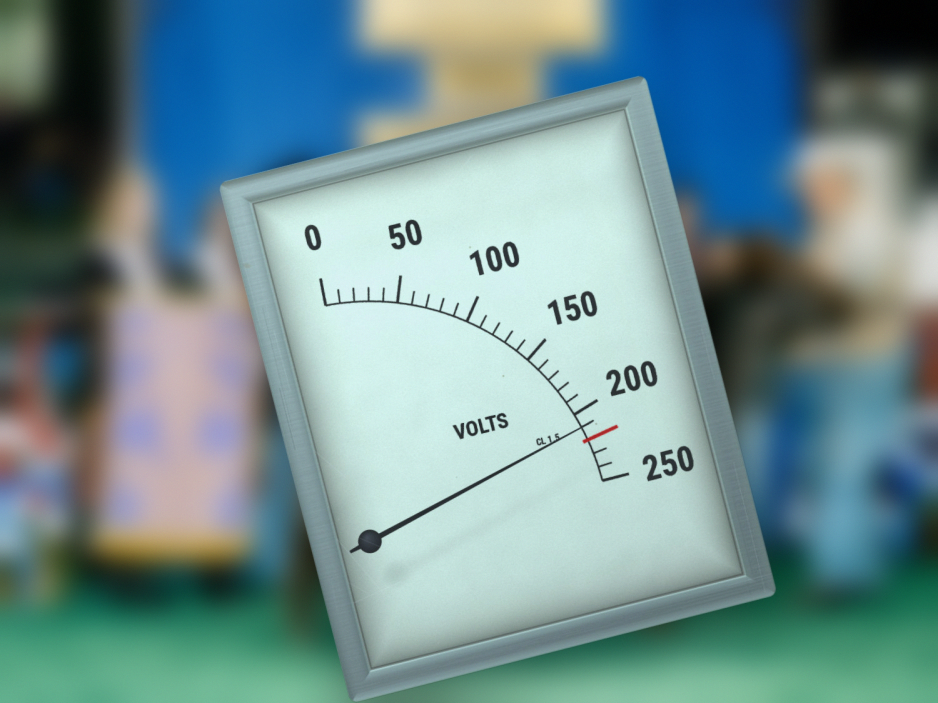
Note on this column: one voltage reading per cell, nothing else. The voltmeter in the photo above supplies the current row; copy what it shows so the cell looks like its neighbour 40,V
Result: 210,V
